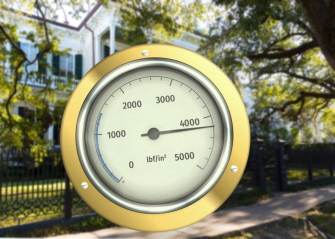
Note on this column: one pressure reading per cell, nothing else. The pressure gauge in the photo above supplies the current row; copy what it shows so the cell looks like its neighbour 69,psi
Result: 4200,psi
